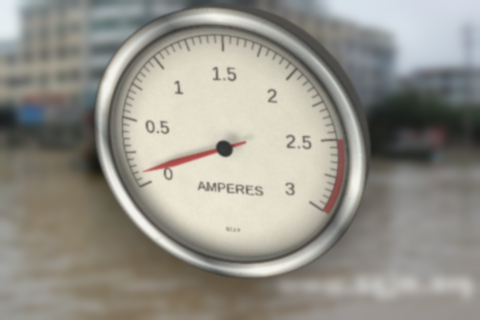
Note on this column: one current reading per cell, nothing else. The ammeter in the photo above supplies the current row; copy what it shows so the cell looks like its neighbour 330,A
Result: 0.1,A
